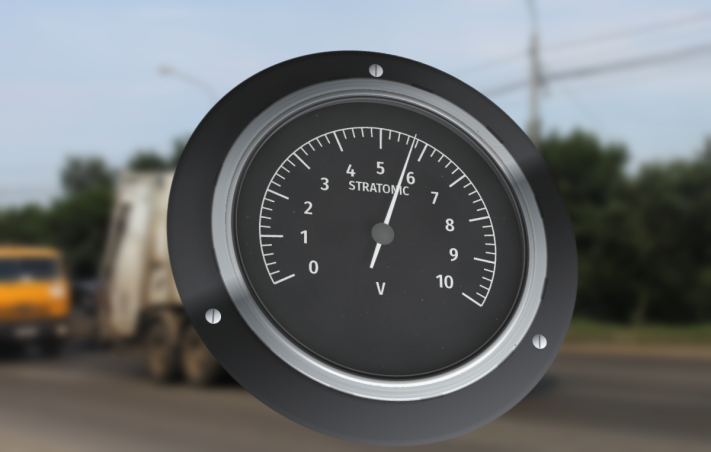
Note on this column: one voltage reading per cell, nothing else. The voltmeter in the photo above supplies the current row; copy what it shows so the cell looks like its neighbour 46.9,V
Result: 5.7,V
